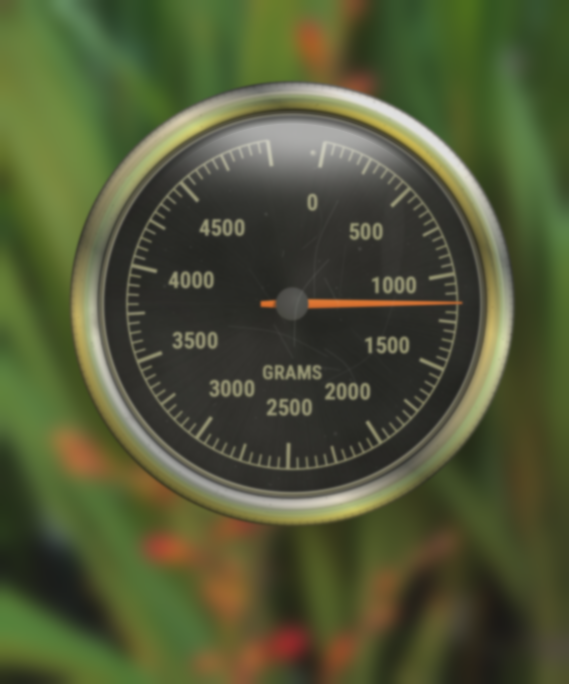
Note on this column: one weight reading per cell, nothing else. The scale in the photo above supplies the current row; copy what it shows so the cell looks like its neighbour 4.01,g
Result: 1150,g
